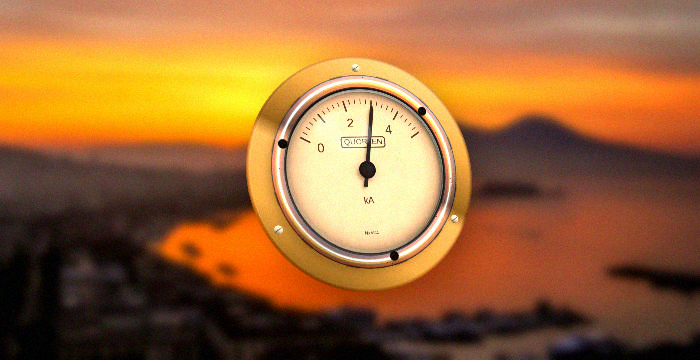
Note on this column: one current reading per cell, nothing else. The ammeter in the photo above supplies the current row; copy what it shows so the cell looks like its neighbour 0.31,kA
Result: 3,kA
